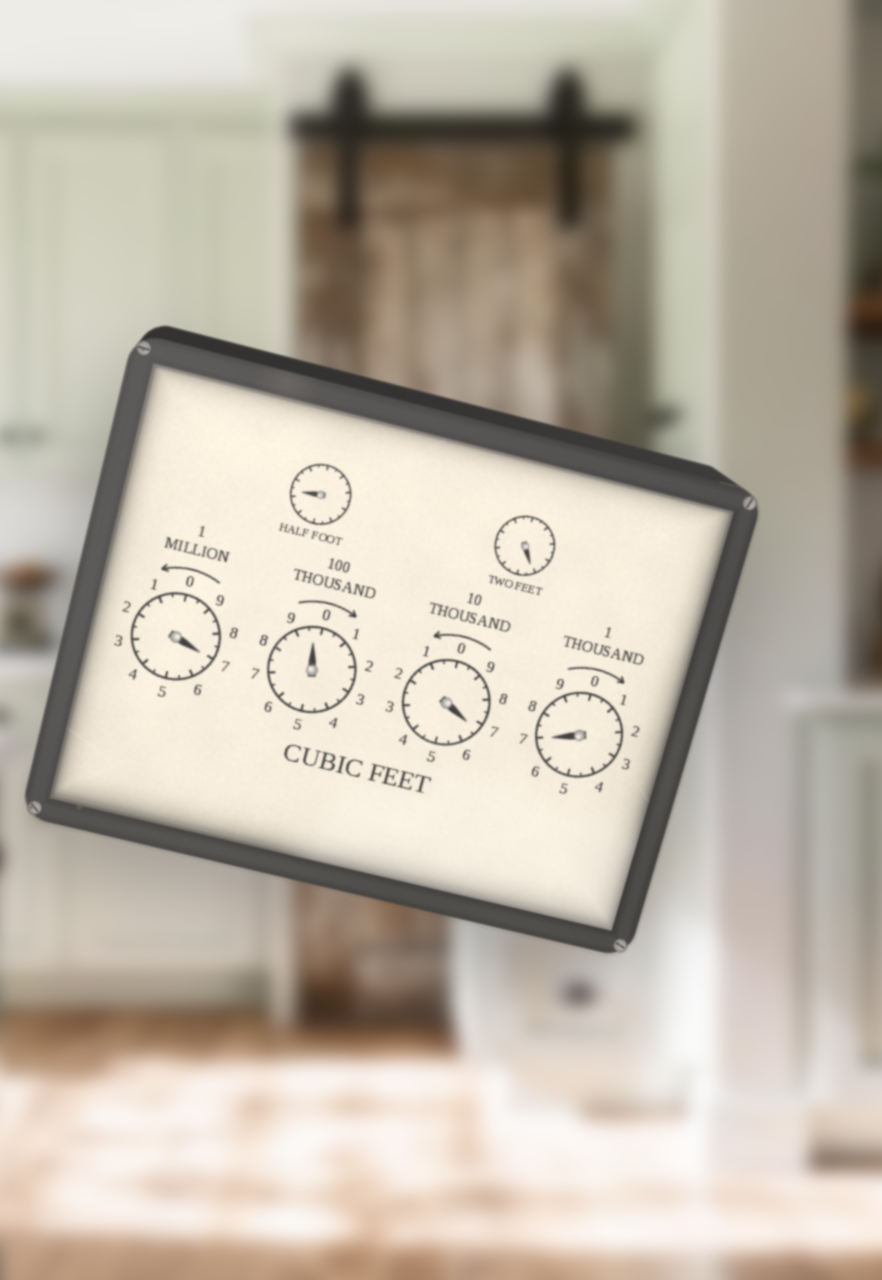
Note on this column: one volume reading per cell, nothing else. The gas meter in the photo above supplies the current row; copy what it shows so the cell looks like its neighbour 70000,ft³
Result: 696700,ft³
